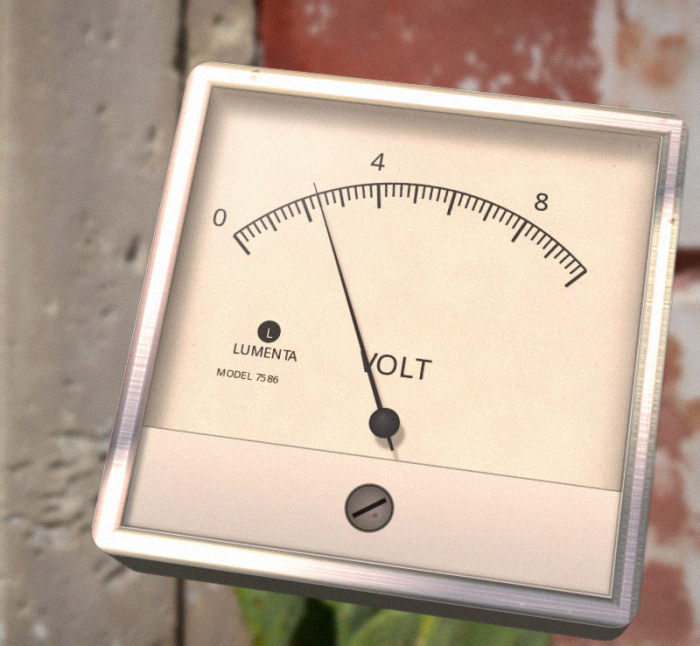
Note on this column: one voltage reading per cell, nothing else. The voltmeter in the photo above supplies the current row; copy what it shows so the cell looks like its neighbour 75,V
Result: 2.4,V
